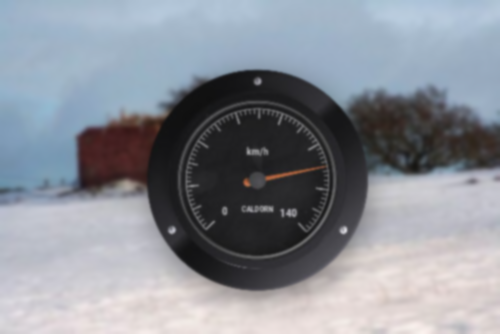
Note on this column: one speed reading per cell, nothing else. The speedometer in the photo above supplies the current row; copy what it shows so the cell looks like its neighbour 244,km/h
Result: 110,km/h
